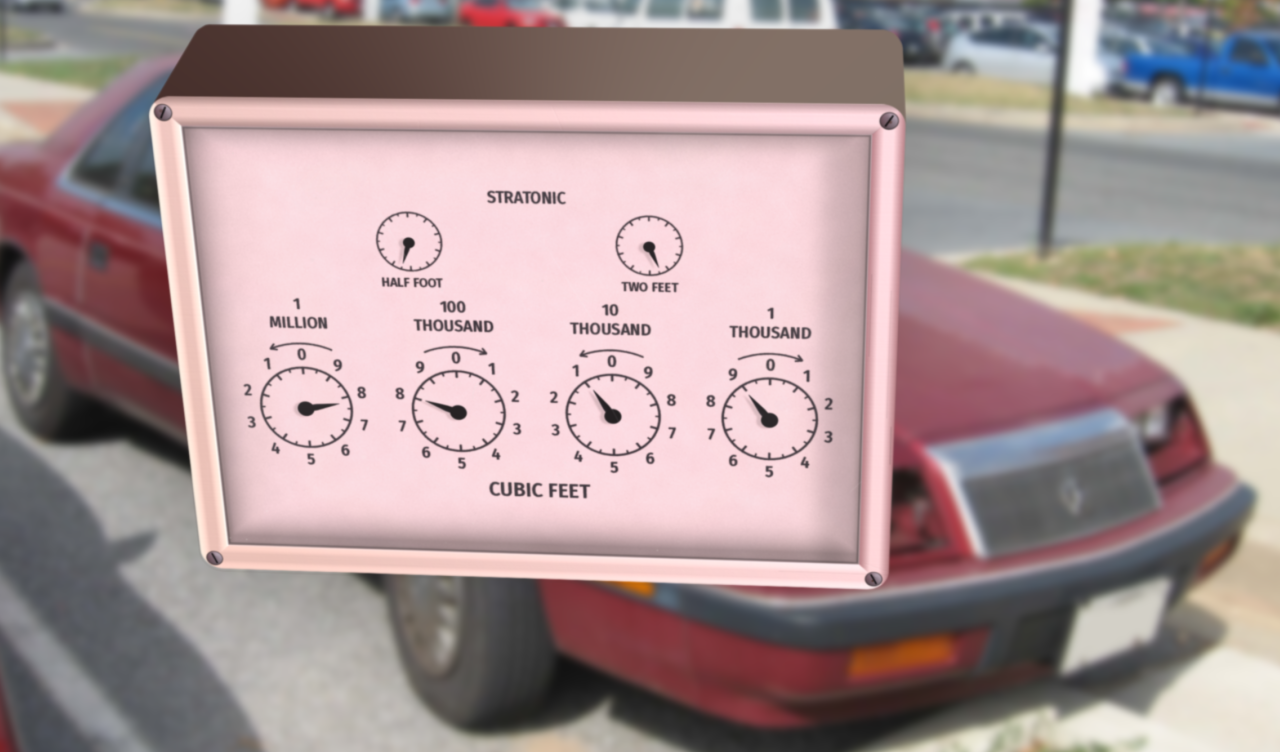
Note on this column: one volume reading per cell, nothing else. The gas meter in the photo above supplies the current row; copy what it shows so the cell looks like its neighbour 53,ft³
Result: 780900,ft³
